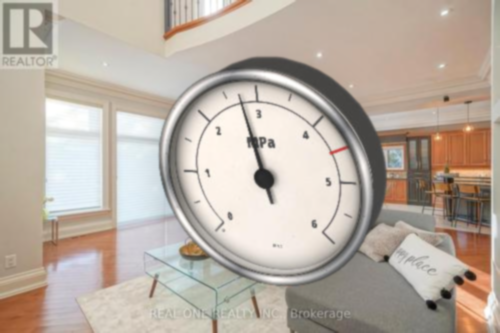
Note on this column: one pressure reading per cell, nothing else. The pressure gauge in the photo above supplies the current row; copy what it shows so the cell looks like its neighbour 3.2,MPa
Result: 2.75,MPa
